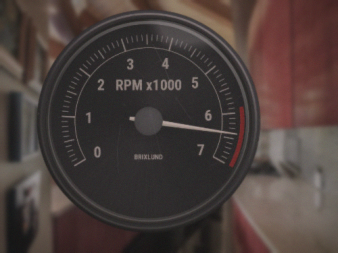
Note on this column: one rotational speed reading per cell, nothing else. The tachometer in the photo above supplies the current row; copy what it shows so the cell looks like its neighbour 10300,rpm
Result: 6400,rpm
